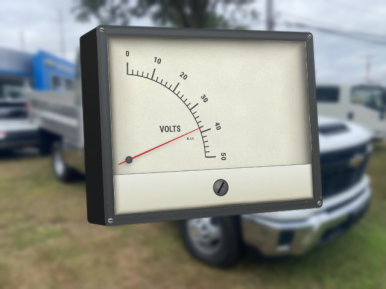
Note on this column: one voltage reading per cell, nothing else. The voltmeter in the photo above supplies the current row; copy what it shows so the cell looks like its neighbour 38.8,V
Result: 38,V
